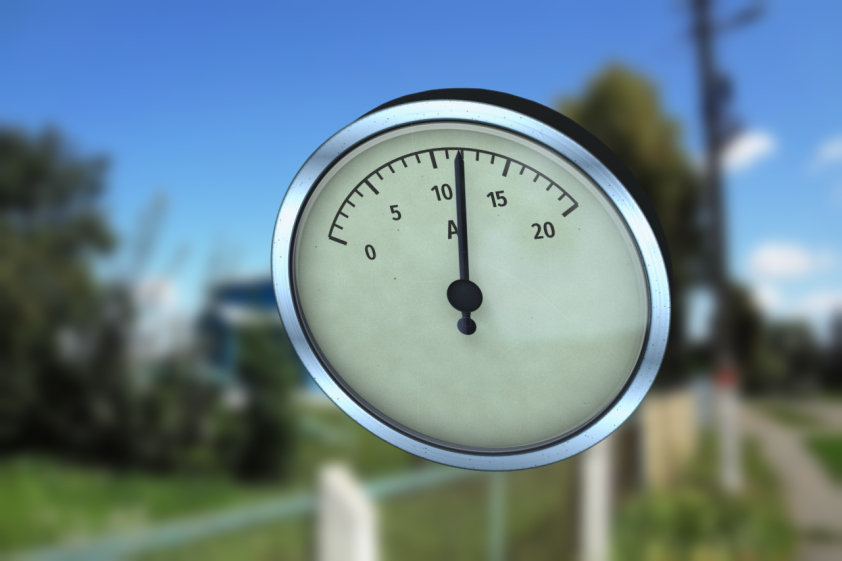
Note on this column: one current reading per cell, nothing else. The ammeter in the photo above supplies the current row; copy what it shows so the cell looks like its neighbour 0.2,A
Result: 12,A
